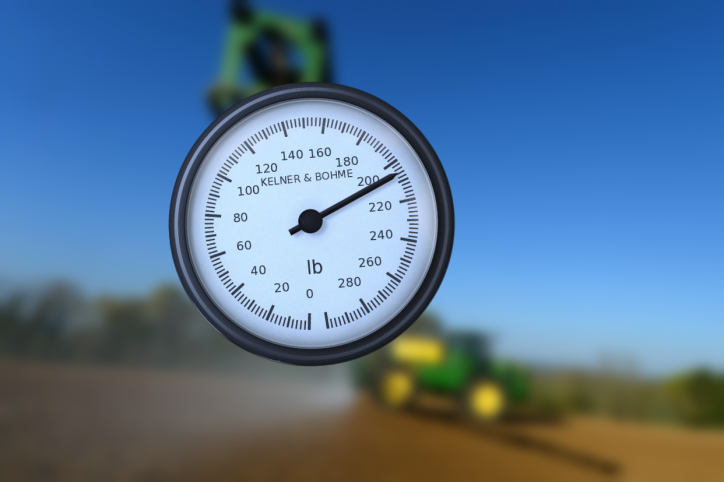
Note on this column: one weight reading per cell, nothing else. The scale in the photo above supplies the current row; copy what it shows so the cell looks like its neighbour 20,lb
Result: 206,lb
